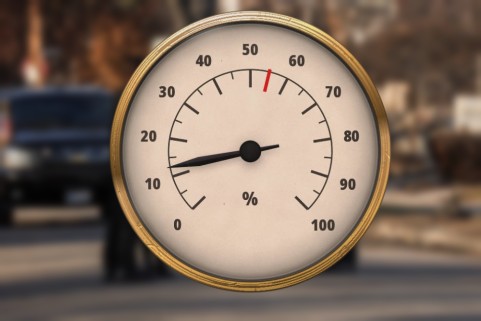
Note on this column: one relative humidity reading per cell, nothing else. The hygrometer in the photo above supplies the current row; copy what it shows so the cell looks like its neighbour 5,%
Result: 12.5,%
